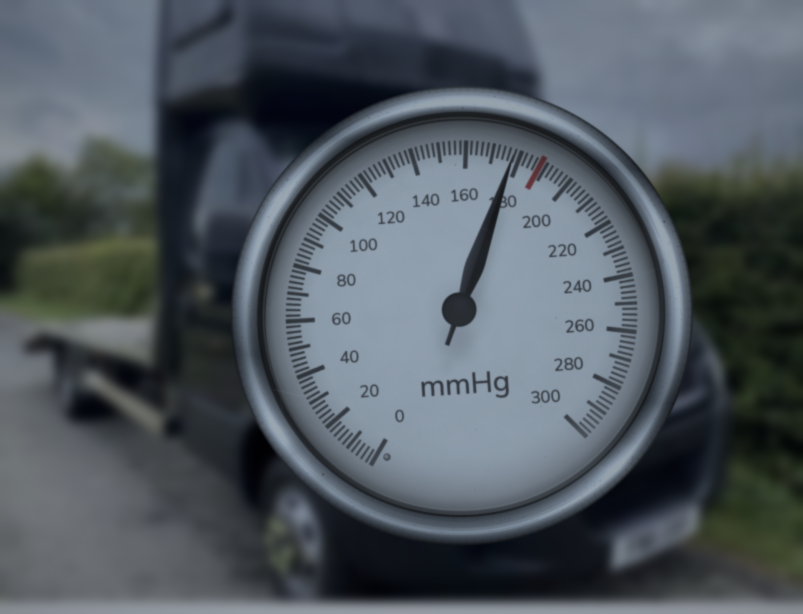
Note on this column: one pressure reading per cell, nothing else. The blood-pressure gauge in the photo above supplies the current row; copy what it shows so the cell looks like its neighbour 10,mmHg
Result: 178,mmHg
